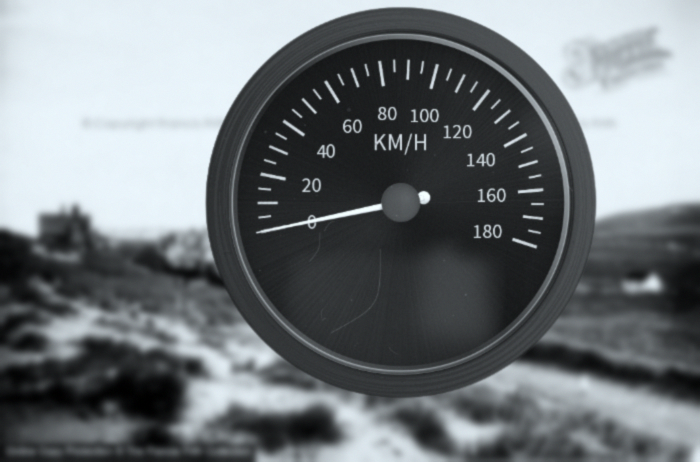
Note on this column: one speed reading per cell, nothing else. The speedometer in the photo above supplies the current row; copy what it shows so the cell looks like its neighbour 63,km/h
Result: 0,km/h
